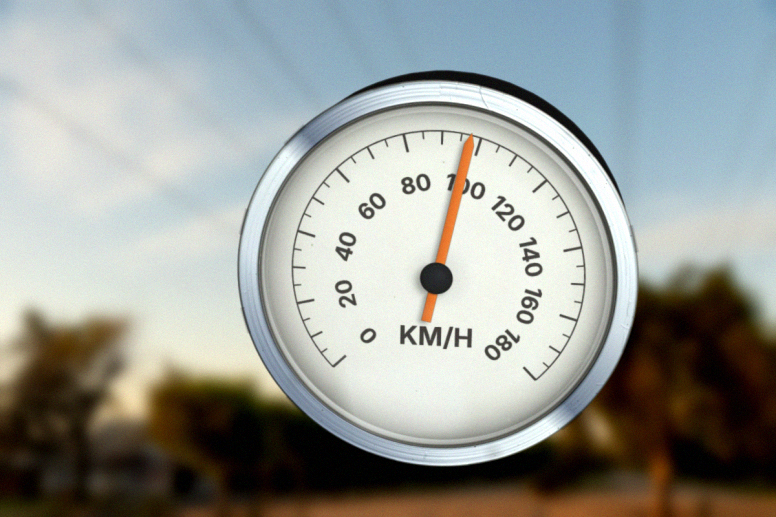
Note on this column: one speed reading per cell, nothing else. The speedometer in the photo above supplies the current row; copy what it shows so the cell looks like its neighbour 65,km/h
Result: 97.5,km/h
